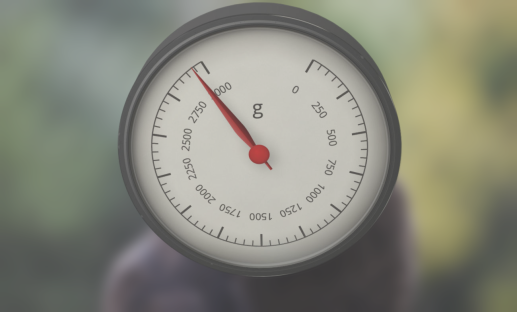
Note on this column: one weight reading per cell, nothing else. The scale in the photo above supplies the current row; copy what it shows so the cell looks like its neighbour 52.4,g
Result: 2950,g
